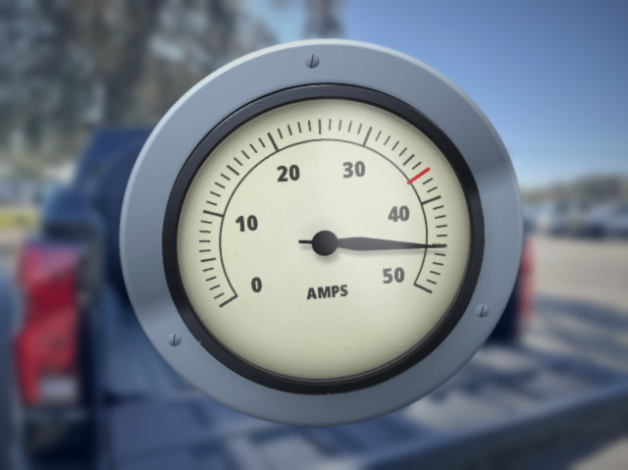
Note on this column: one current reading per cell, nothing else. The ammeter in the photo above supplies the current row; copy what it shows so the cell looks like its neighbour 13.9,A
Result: 45,A
